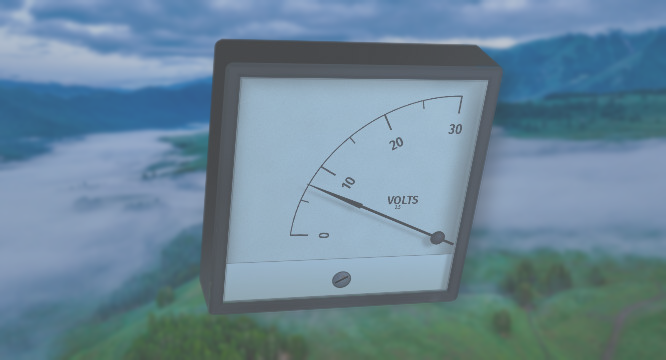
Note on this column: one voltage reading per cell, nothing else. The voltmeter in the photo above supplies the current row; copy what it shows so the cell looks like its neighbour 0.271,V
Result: 7.5,V
